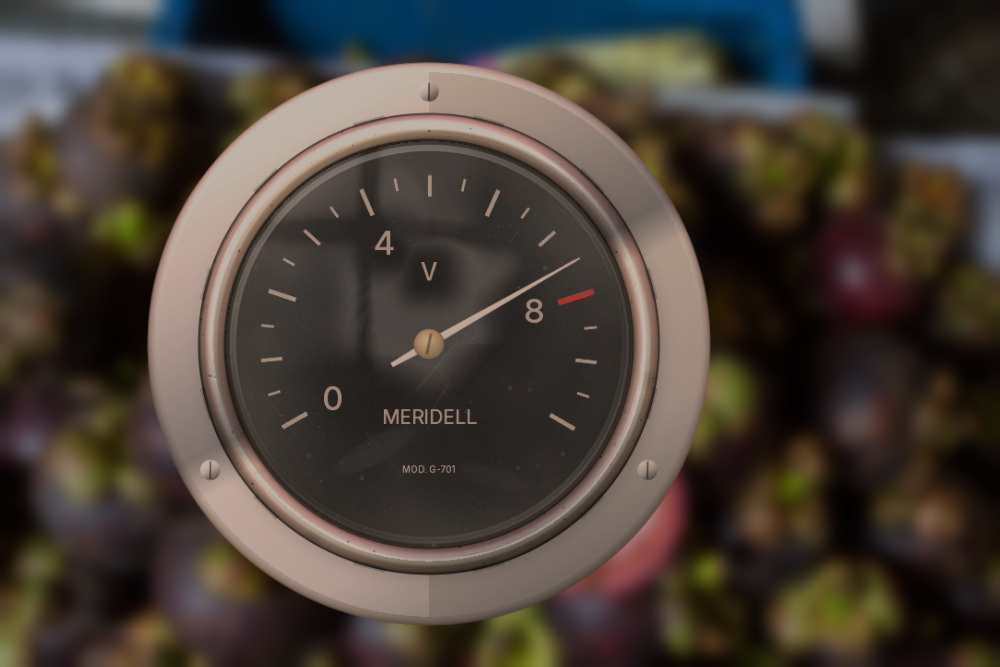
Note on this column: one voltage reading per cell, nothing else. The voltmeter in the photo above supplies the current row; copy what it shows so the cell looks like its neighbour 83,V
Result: 7.5,V
